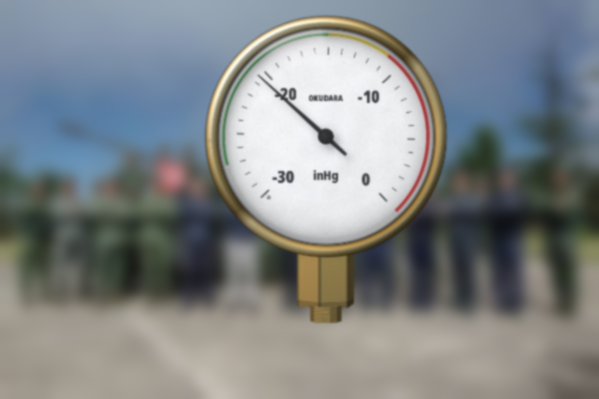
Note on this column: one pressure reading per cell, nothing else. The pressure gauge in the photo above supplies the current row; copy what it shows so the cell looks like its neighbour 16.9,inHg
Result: -20.5,inHg
